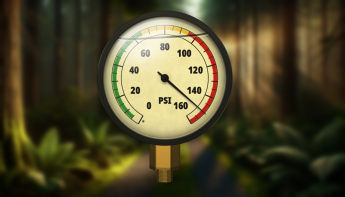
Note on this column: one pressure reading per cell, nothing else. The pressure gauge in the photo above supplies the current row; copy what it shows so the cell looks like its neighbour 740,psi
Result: 150,psi
